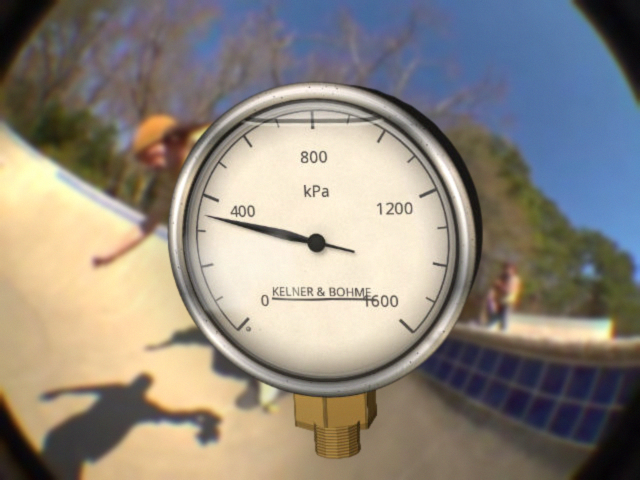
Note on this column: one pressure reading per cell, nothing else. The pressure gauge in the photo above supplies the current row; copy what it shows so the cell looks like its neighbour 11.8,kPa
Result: 350,kPa
